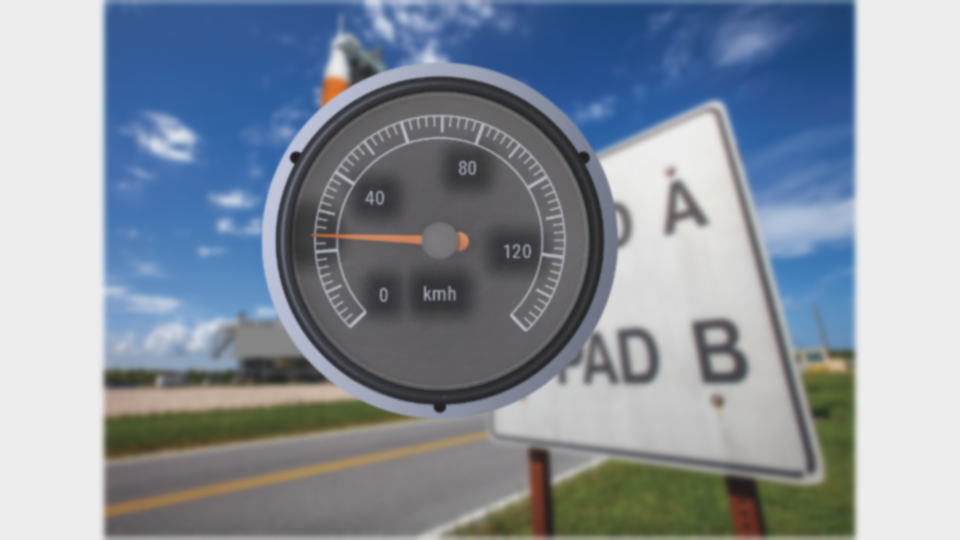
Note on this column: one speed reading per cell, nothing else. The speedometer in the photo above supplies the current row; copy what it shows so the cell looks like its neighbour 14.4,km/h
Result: 24,km/h
